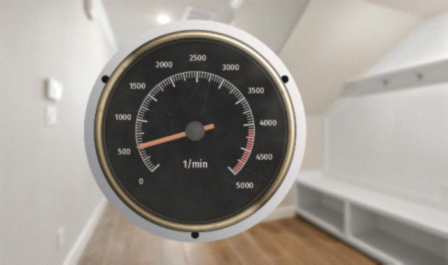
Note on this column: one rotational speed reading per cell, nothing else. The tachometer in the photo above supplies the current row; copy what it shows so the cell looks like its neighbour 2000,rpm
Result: 500,rpm
